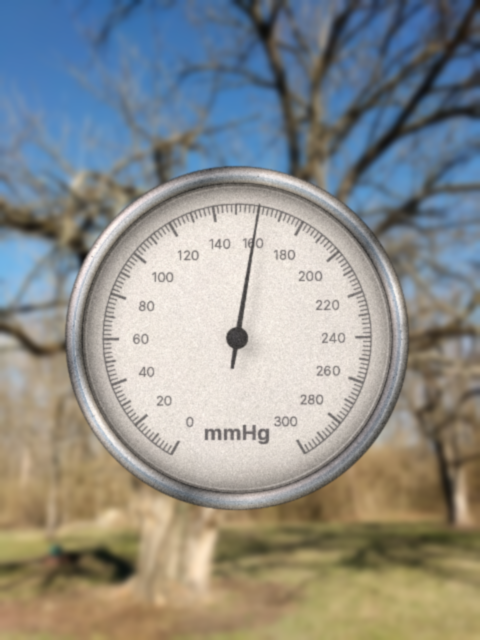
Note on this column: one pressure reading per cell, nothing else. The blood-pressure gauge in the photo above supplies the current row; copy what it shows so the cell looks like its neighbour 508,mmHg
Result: 160,mmHg
